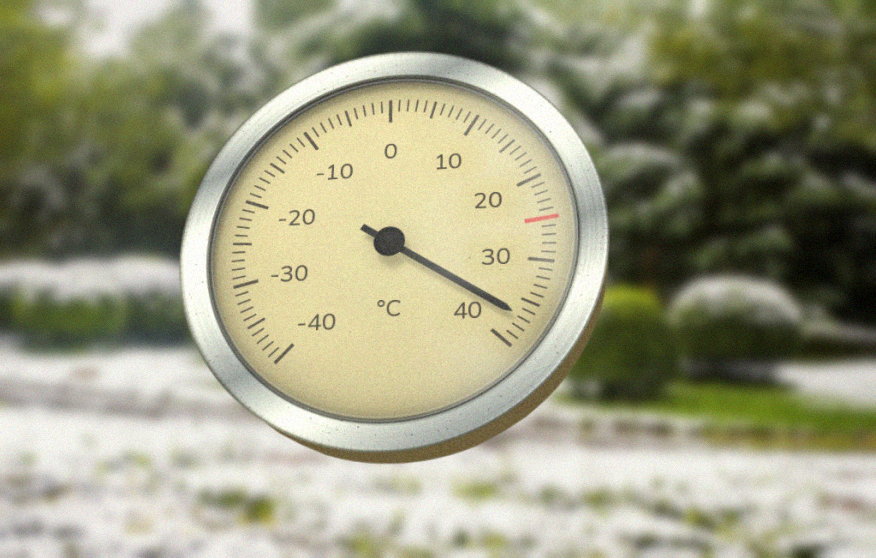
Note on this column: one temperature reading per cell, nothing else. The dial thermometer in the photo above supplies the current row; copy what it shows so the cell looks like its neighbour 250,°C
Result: 37,°C
